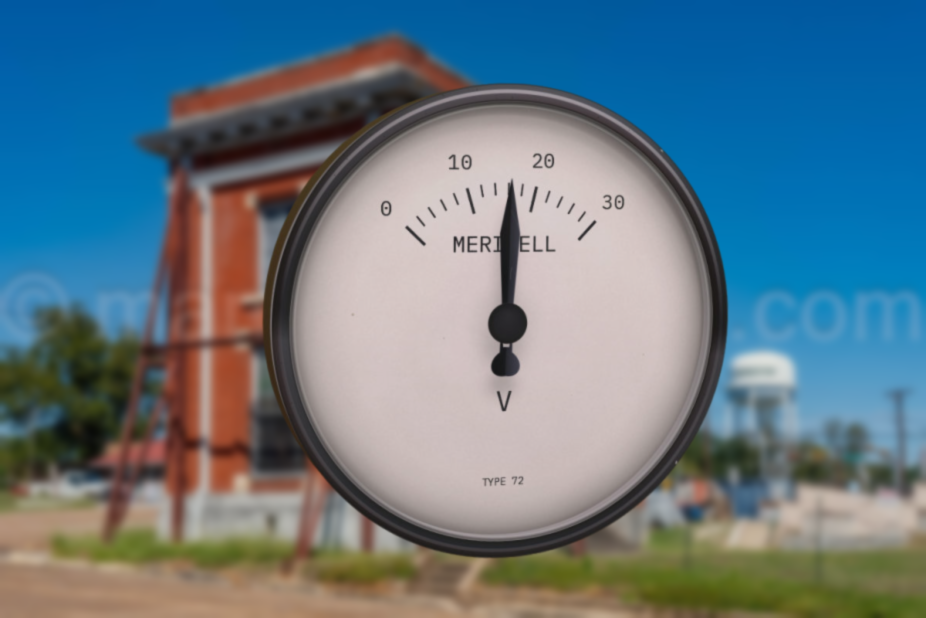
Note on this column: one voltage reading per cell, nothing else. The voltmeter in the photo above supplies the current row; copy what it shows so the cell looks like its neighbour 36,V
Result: 16,V
